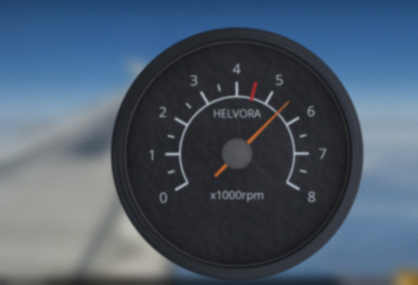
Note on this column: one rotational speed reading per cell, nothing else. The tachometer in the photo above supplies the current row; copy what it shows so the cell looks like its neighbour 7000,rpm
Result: 5500,rpm
